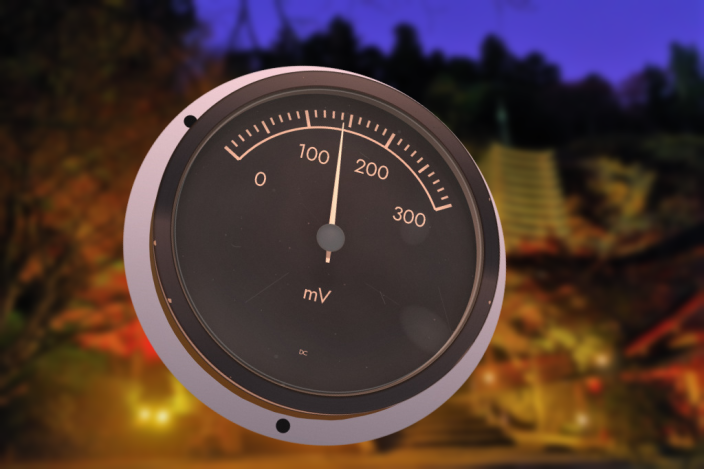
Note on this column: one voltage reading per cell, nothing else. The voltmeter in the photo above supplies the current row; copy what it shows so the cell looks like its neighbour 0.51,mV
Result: 140,mV
